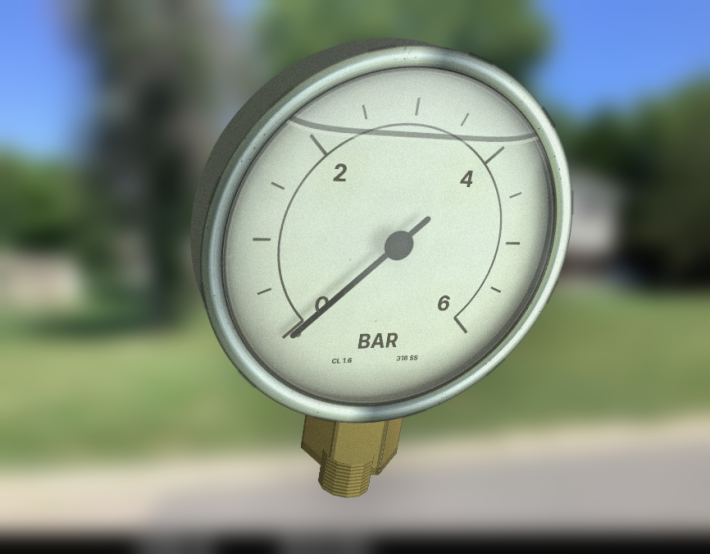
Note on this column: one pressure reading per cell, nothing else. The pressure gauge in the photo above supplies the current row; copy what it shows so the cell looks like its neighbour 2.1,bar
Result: 0,bar
